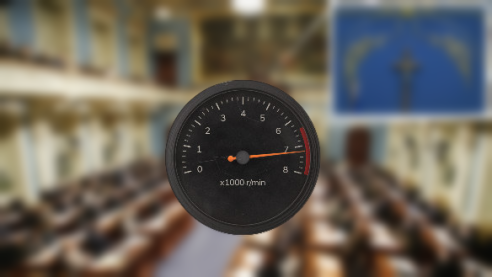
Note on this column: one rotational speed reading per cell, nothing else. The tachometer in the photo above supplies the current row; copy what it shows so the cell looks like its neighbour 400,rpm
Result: 7200,rpm
